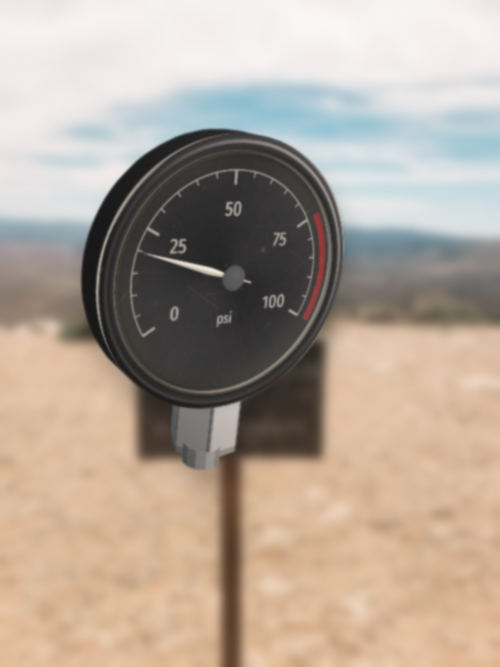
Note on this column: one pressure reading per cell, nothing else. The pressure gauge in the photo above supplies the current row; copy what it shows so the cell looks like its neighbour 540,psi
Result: 20,psi
